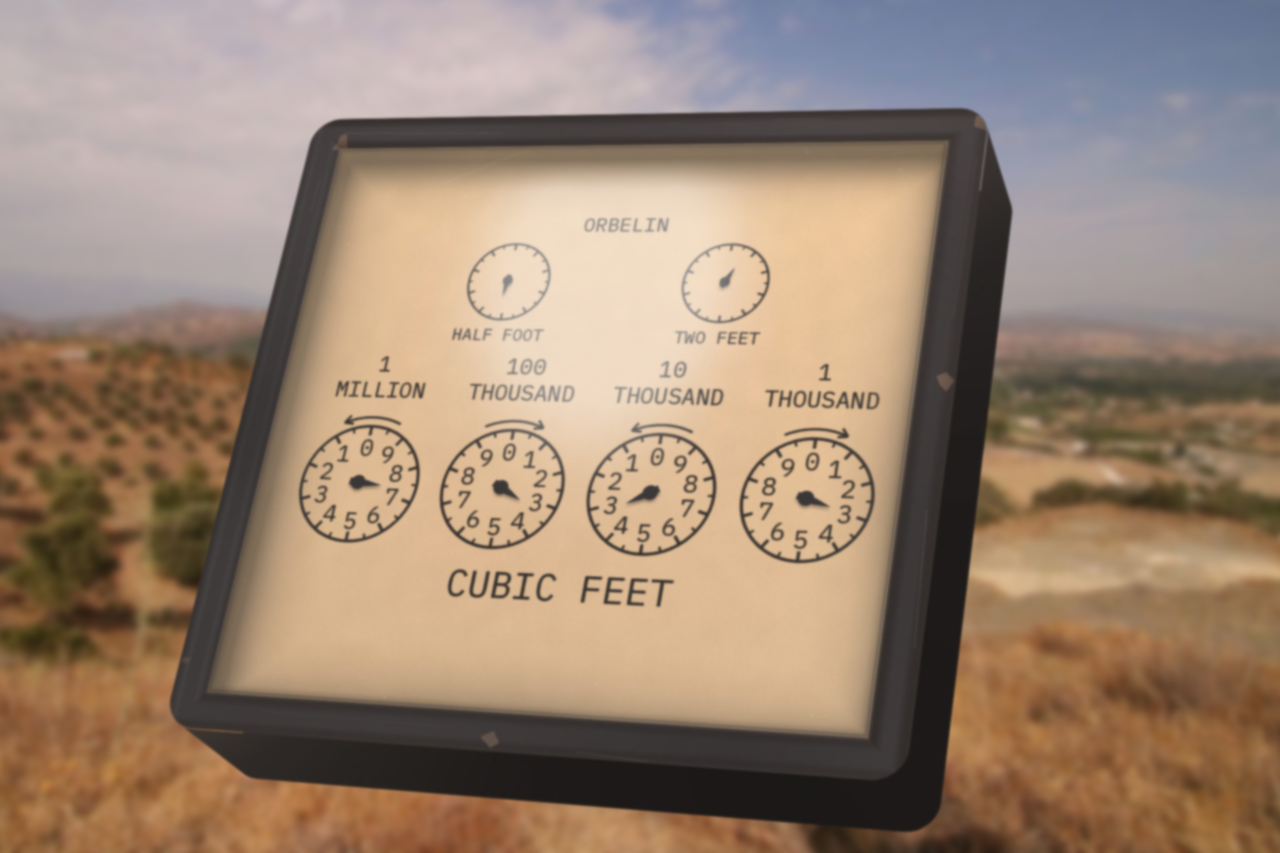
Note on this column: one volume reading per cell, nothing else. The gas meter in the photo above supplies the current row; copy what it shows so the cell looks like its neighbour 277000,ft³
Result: 733300,ft³
